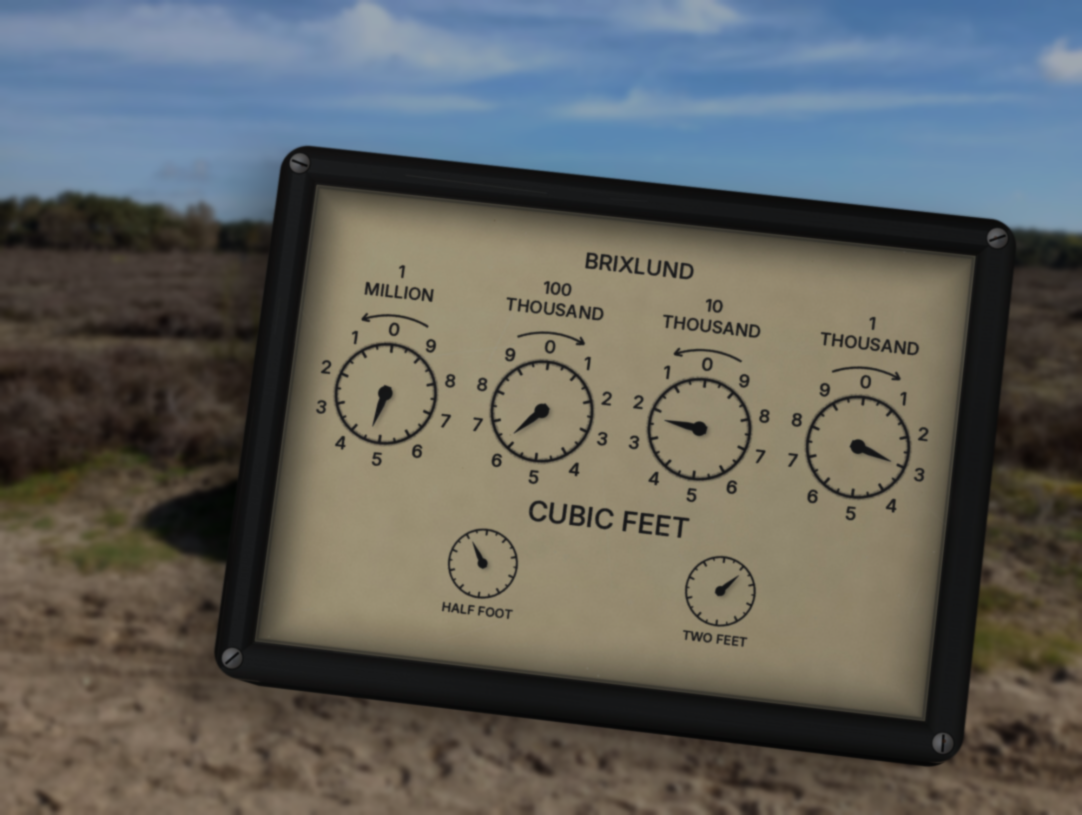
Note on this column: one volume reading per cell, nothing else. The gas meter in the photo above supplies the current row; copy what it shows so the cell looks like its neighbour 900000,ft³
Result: 462300,ft³
